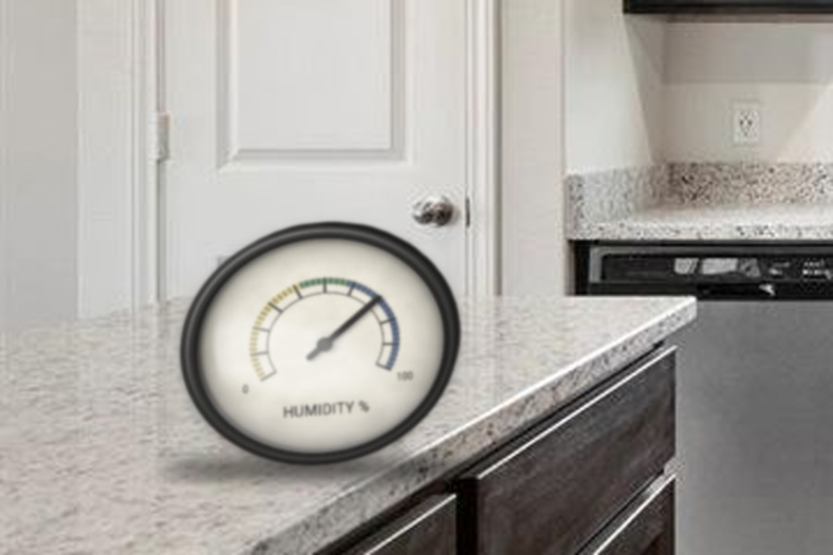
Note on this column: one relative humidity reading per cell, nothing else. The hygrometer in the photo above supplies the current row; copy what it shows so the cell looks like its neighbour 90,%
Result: 70,%
